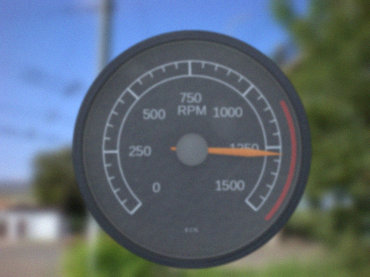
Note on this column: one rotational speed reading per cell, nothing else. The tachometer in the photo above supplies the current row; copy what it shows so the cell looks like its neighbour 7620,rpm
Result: 1275,rpm
